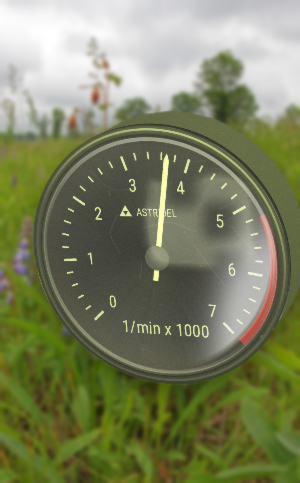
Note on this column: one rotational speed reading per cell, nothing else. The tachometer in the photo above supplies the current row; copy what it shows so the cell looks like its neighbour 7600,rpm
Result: 3700,rpm
